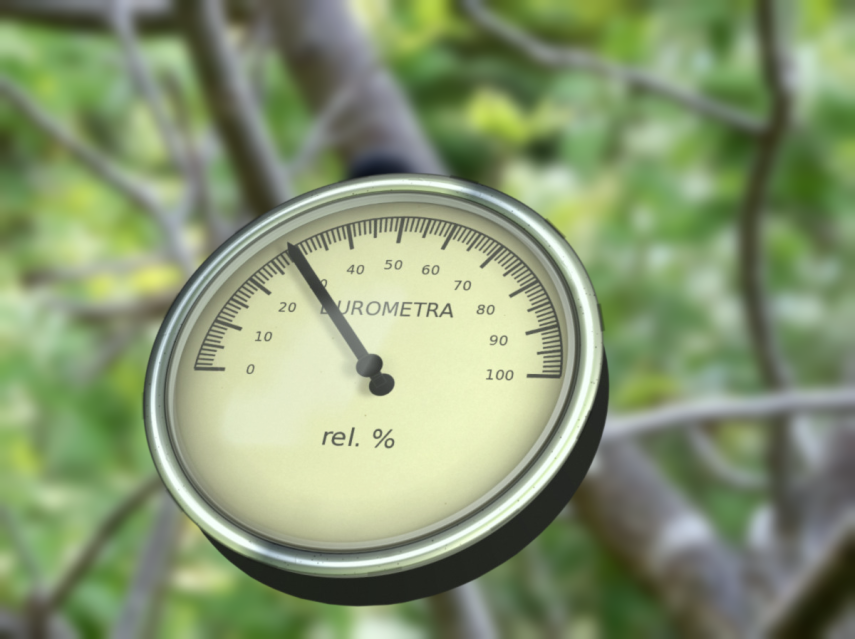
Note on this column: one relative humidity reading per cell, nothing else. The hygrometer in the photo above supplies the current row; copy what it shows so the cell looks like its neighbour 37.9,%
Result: 29,%
